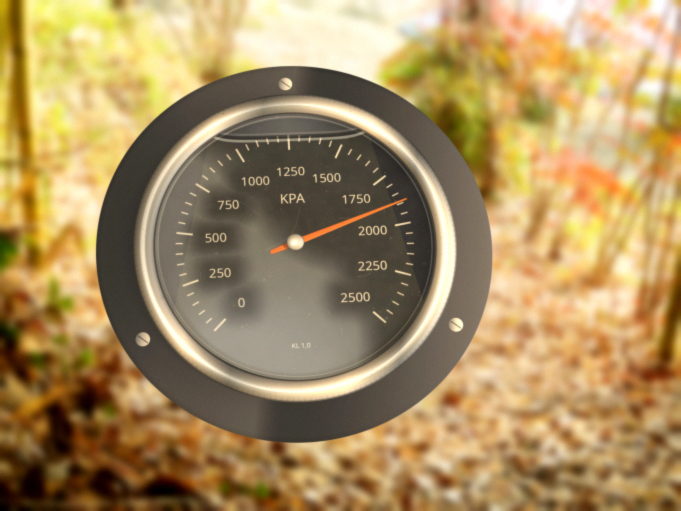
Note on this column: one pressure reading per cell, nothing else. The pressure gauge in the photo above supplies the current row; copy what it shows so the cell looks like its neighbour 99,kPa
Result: 1900,kPa
